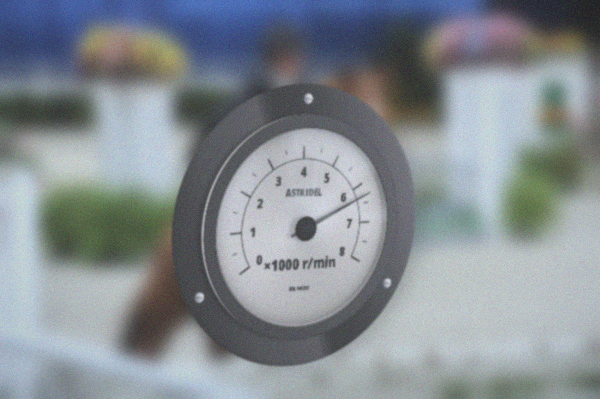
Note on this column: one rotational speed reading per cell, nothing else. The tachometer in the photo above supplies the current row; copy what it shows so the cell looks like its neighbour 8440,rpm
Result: 6250,rpm
